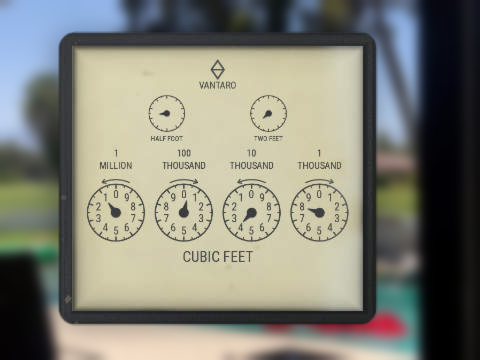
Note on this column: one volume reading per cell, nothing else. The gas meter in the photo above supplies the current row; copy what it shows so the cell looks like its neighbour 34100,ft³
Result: 103800,ft³
